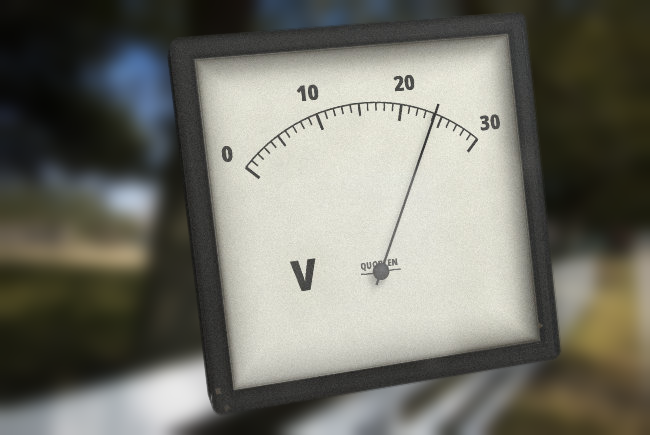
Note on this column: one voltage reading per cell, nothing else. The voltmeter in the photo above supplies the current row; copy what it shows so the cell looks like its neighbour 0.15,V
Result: 24,V
